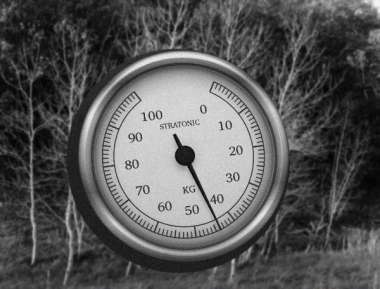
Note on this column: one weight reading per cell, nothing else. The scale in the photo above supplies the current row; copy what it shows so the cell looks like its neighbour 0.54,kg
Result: 44,kg
